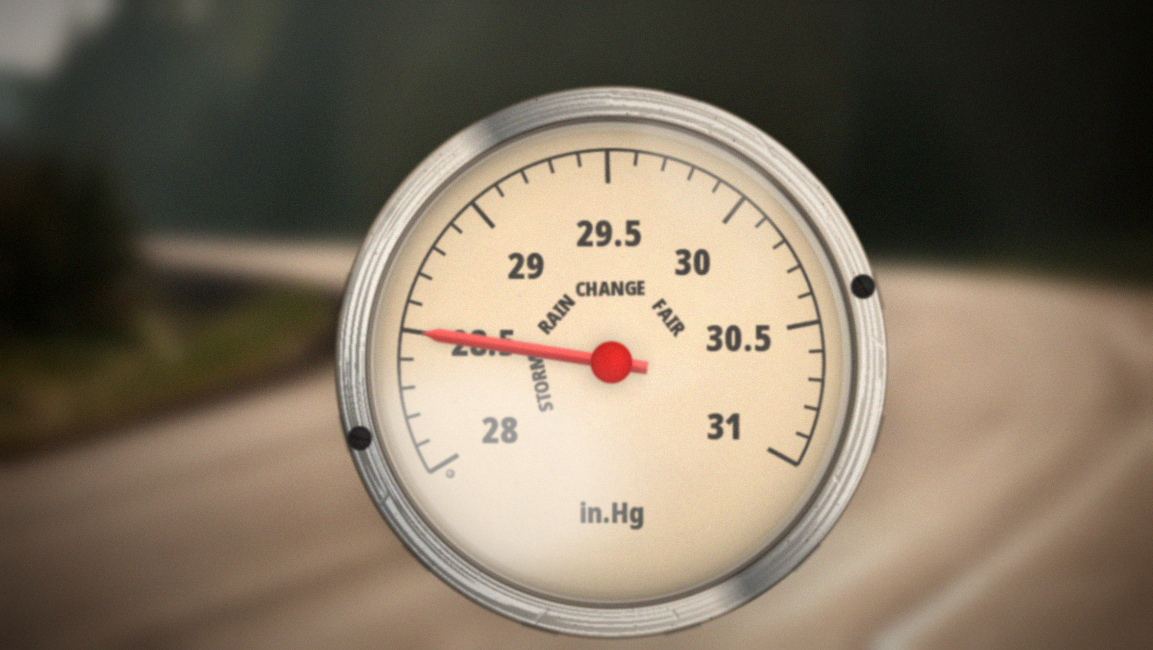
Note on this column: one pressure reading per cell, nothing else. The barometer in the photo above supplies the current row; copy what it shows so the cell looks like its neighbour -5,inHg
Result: 28.5,inHg
